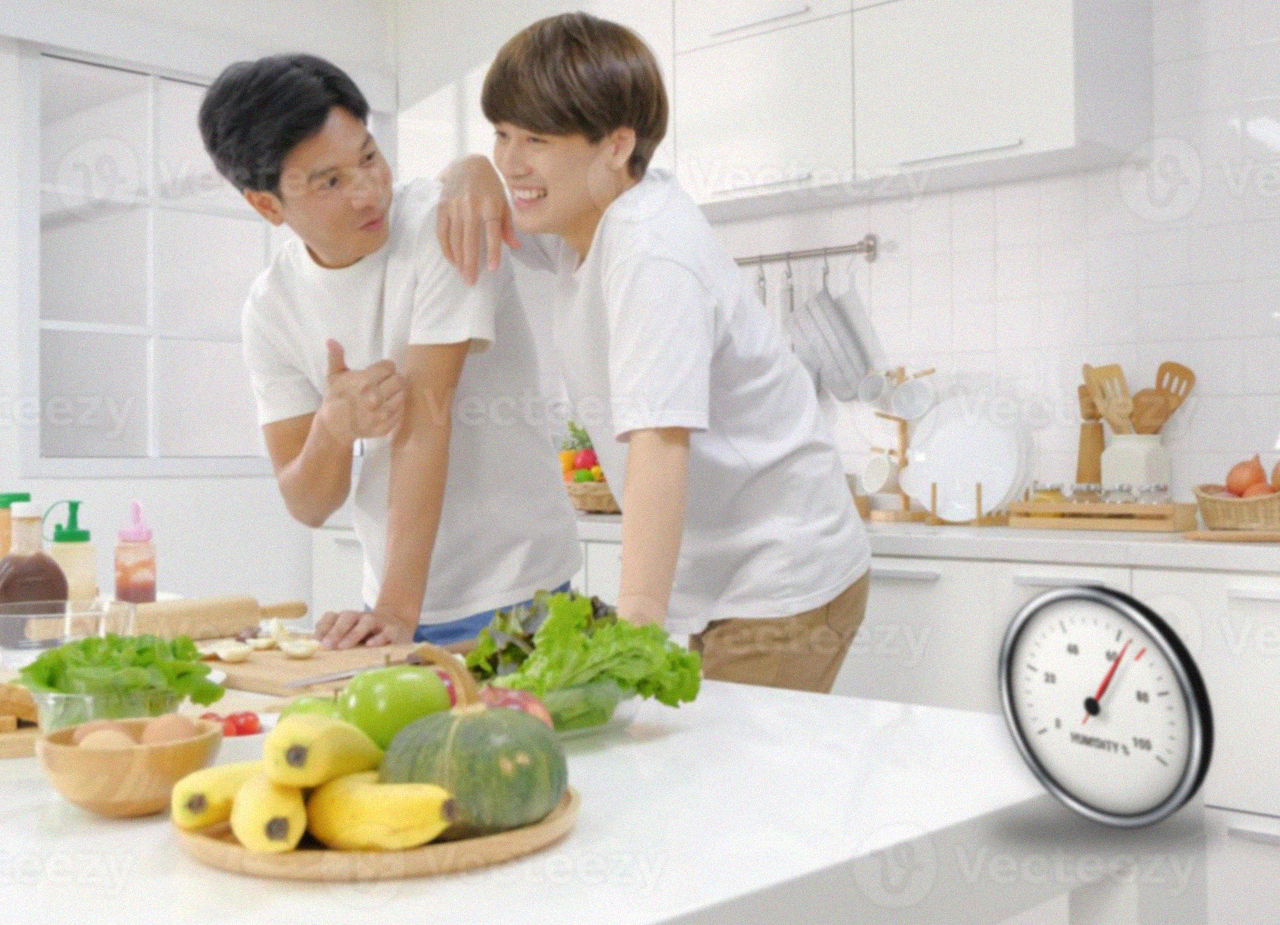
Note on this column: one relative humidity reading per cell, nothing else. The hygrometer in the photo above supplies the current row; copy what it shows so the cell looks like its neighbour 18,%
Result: 64,%
